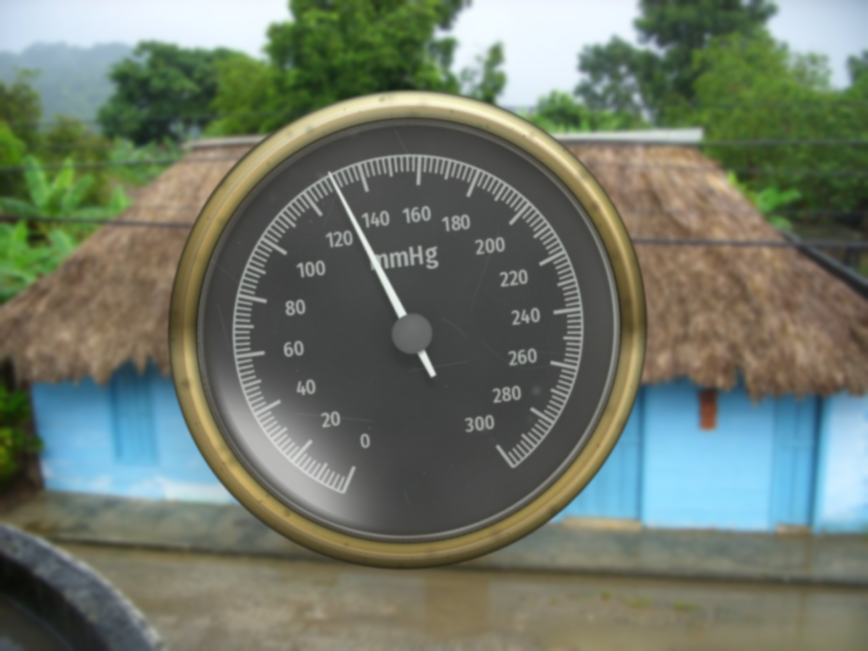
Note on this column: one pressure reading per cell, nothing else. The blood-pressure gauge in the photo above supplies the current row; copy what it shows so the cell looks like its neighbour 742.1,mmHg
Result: 130,mmHg
